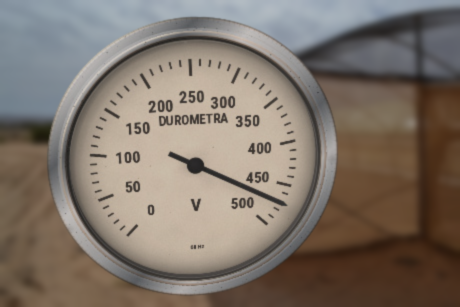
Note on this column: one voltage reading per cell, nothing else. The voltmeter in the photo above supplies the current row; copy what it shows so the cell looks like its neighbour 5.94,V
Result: 470,V
